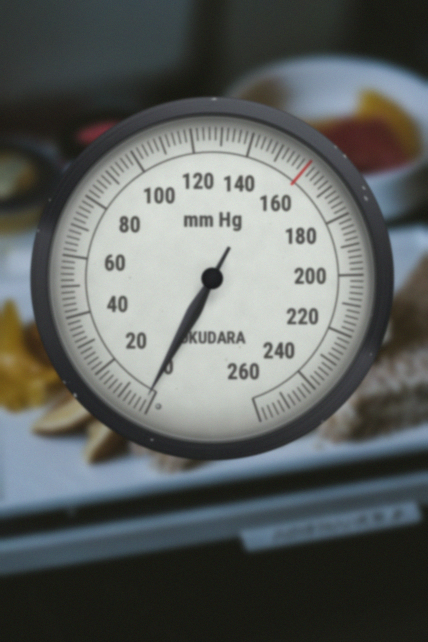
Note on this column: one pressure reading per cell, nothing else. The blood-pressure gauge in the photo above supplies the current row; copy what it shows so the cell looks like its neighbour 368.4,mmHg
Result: 2,mmHg
